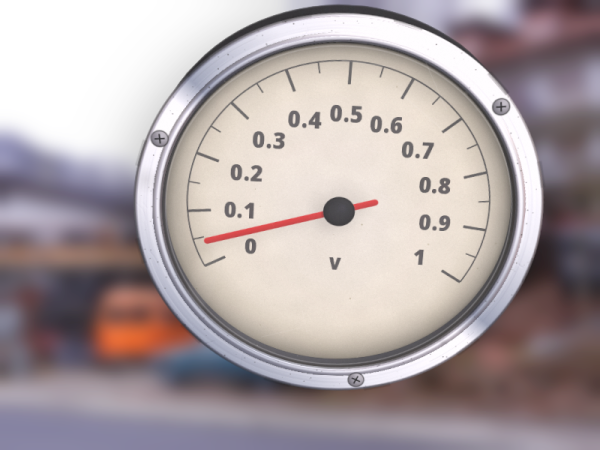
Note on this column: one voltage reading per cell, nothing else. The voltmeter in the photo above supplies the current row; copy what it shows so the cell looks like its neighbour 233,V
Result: 0.05,V
